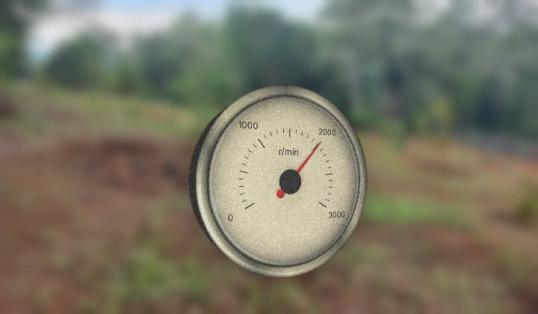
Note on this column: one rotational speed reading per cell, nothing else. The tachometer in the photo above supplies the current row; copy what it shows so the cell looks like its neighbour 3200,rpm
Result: 2000,rpm
